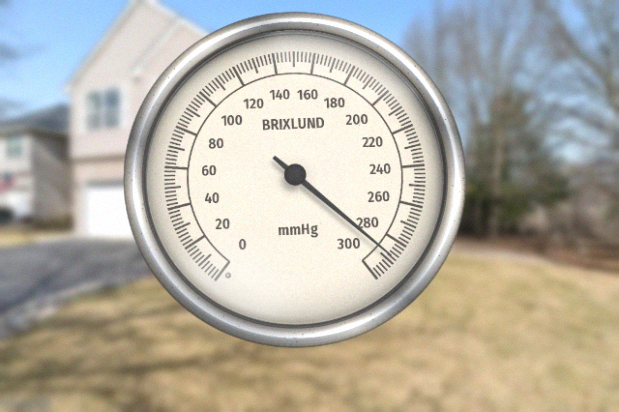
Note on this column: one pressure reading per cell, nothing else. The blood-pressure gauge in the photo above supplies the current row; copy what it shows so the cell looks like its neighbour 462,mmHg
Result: 288,mmHg
